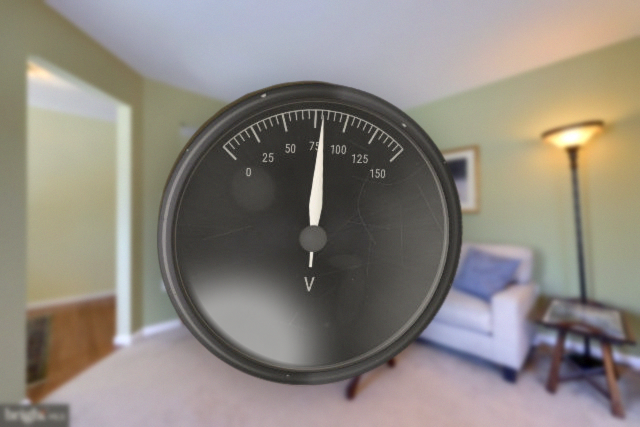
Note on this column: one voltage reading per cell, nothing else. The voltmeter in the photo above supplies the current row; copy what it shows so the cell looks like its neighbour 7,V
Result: 80,V
